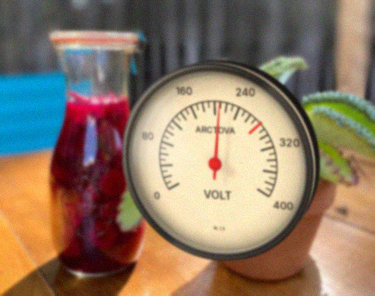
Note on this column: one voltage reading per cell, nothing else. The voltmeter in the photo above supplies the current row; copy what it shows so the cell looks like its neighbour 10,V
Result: 210,V
